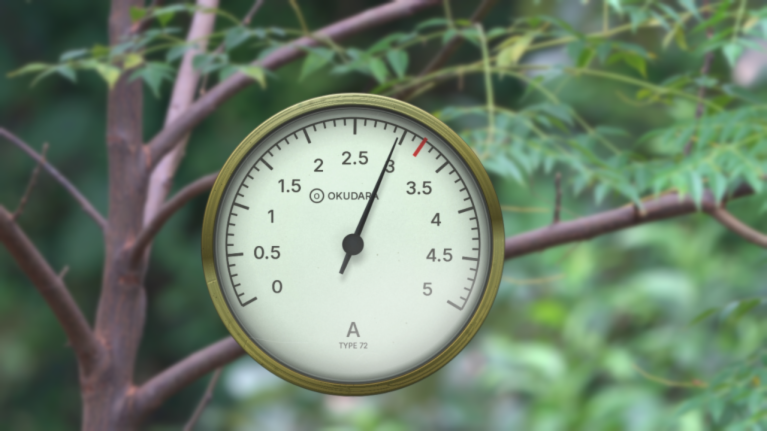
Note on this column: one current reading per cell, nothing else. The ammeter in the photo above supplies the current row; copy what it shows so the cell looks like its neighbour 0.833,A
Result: 2.95,A
